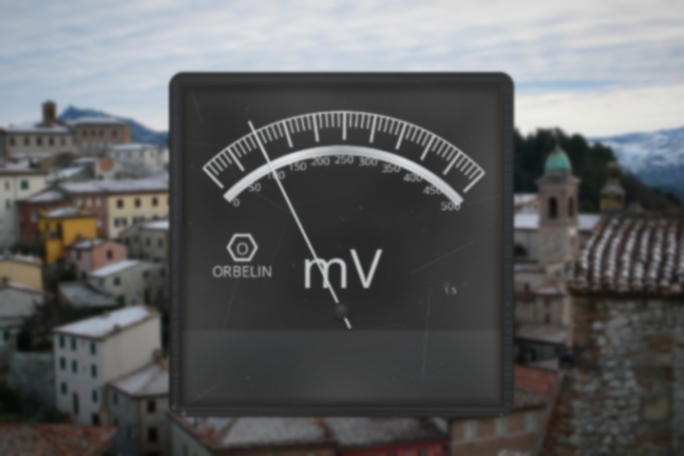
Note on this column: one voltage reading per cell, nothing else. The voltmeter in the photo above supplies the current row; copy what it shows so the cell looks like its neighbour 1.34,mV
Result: 100,mV
